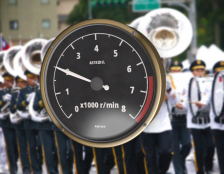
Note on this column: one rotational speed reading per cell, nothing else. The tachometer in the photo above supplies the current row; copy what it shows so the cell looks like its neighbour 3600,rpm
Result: 2000,rpm
